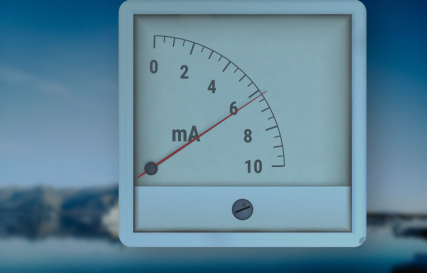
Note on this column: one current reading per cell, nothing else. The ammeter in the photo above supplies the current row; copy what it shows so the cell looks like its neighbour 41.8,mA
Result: 6.25,mA
